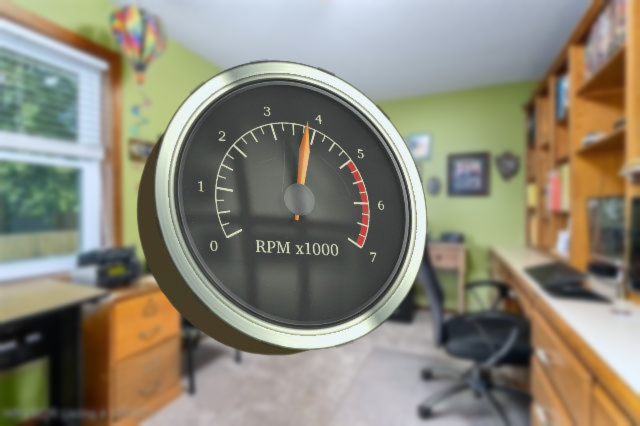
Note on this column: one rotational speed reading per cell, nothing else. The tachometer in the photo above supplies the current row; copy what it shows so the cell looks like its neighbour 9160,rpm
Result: 3750,rpm
